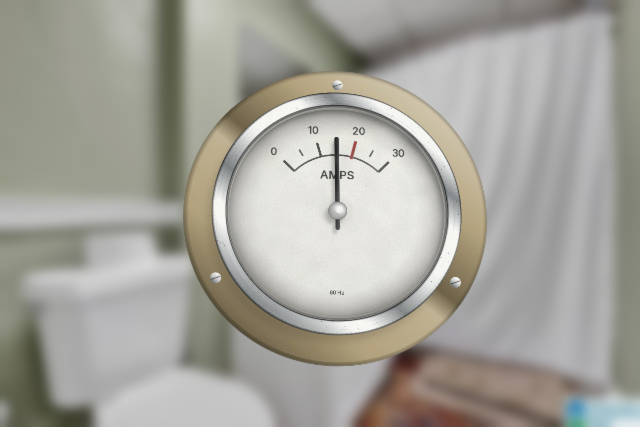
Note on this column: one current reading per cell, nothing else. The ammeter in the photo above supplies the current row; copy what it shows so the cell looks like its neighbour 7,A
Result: 15,A
